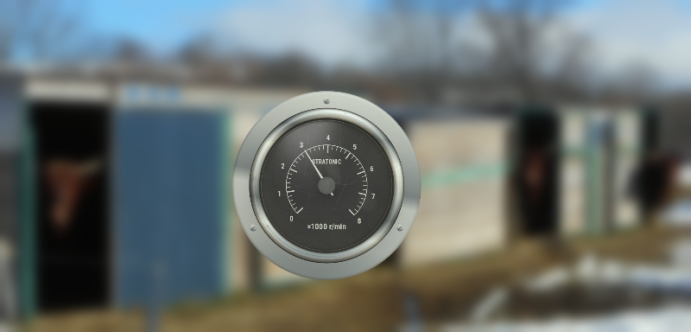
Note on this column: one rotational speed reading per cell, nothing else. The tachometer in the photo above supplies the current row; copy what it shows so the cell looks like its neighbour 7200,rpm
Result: 3000,rpm
